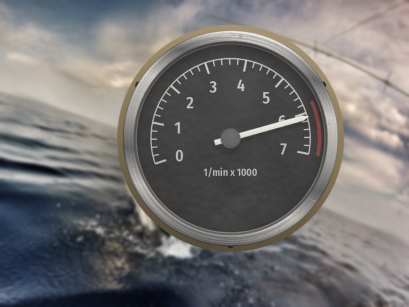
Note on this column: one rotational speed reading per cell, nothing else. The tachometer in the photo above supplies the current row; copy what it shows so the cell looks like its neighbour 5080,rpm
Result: 6100,rpm
